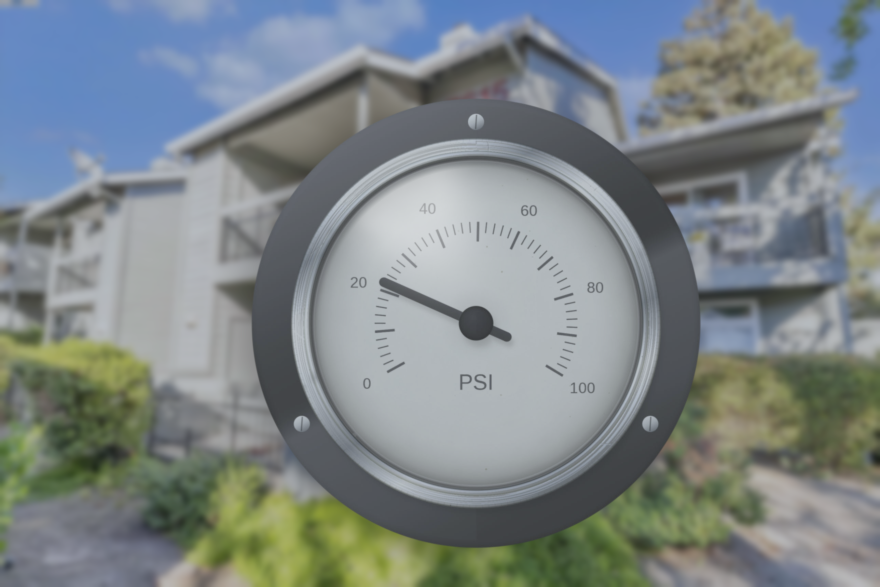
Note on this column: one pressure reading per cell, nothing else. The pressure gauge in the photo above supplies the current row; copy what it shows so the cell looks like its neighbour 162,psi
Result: 22,psi
